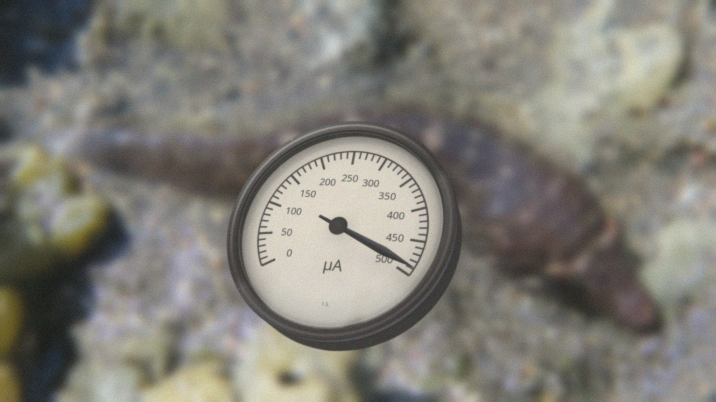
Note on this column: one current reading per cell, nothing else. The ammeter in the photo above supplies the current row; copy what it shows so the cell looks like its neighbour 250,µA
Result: 490,µA
